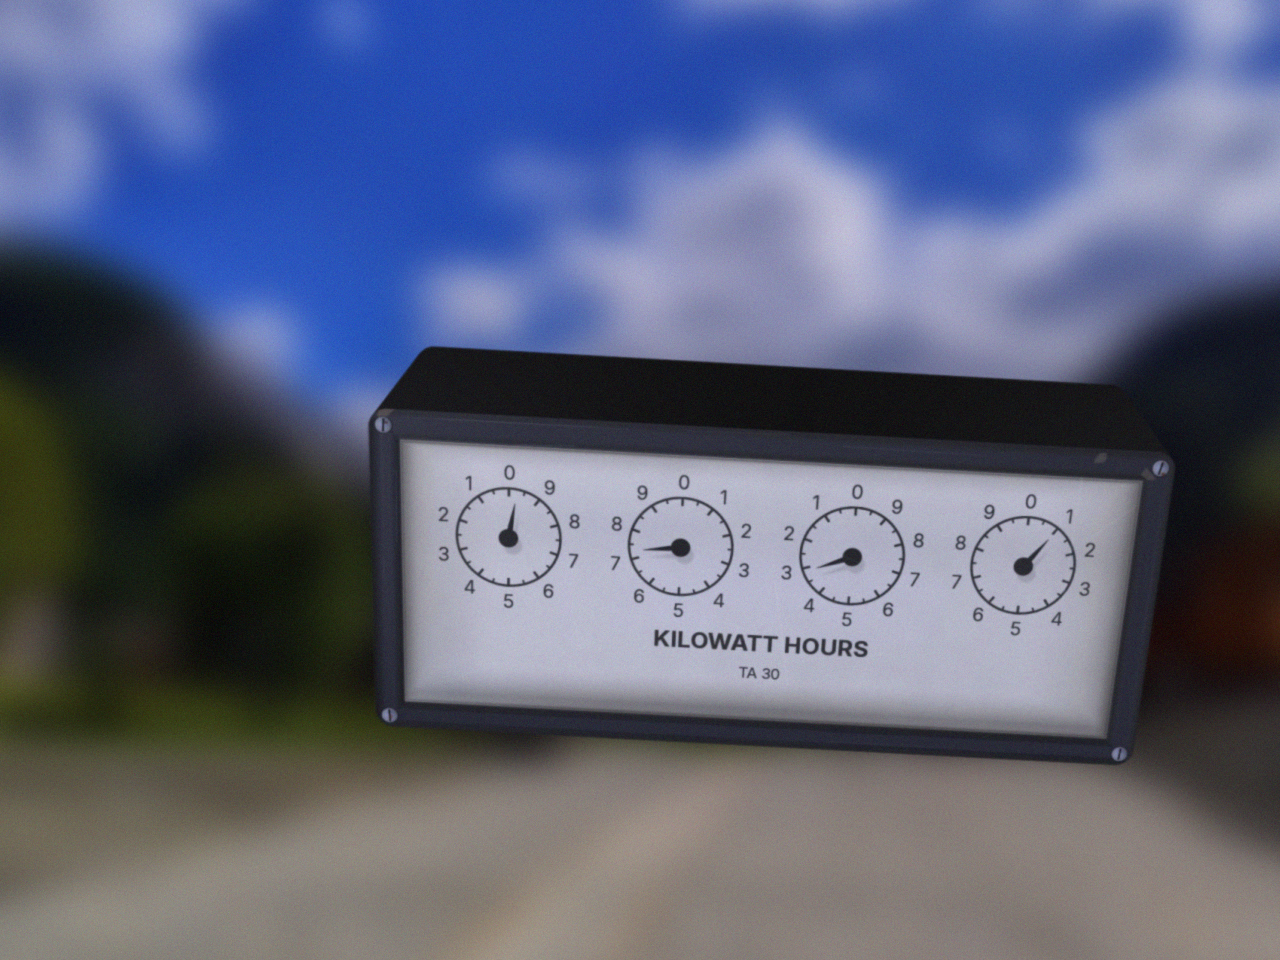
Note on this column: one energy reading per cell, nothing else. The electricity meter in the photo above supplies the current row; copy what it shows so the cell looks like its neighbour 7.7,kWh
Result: 9731,kWh
